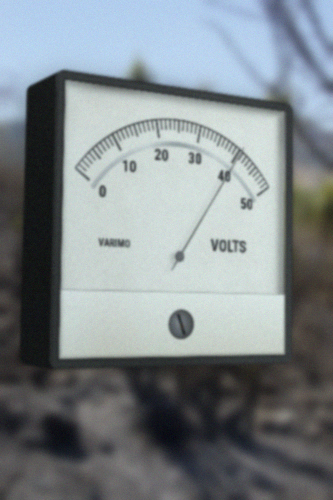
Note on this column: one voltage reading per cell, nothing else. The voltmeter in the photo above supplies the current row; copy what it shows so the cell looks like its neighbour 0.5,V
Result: 40,V
